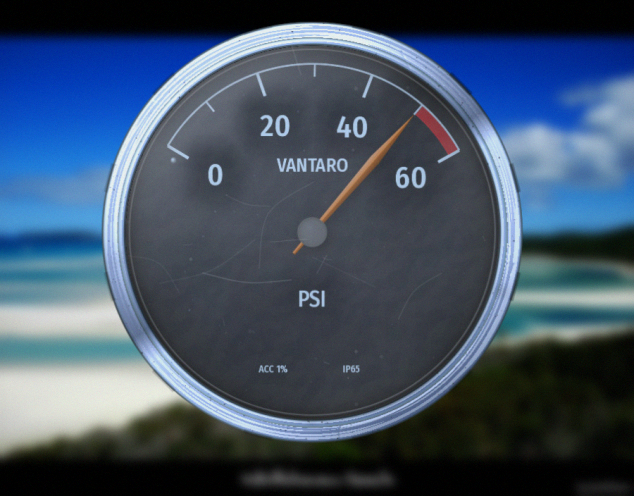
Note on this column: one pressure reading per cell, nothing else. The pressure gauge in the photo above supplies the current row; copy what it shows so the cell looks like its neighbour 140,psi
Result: 50,psi
